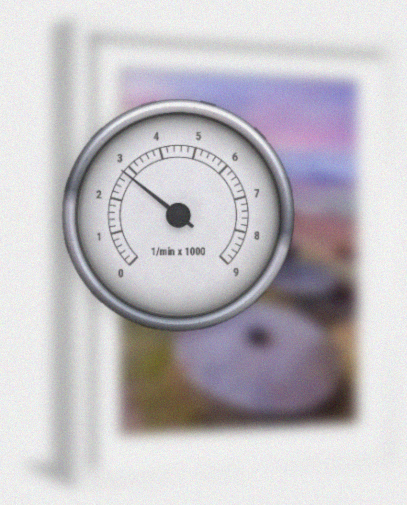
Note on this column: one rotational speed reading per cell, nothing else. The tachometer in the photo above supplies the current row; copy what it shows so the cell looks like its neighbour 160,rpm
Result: 2800,rpm
